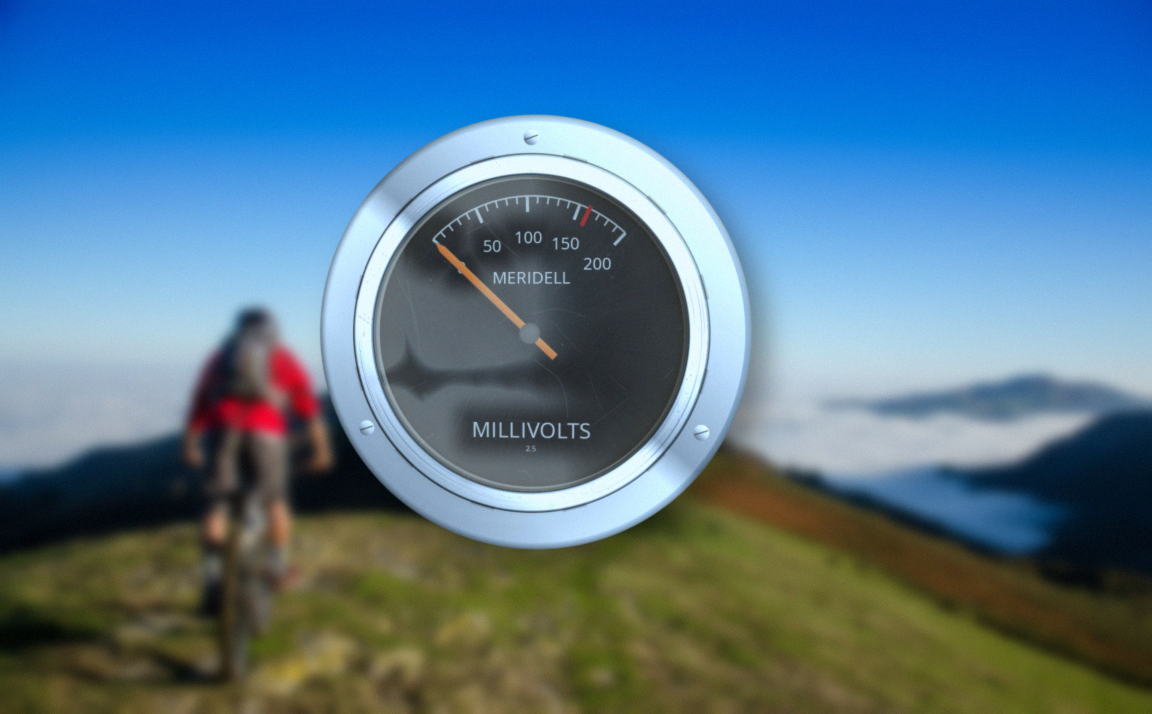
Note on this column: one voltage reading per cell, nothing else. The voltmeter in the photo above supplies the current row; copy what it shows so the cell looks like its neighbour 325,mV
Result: 0,mV
